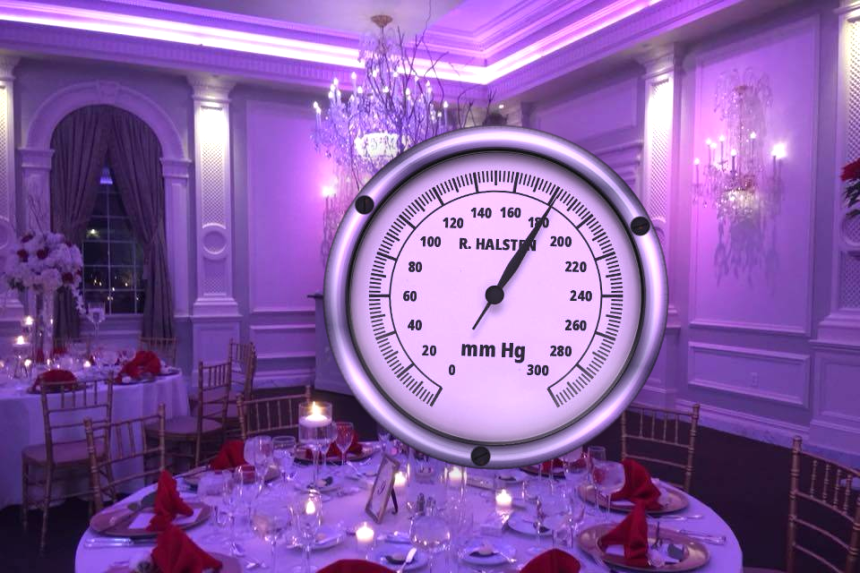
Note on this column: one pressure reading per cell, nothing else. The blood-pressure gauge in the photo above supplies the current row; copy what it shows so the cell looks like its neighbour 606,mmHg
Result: 182,mmHg
